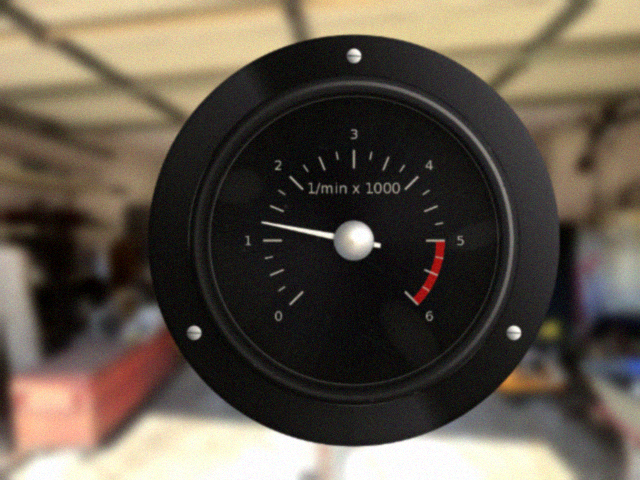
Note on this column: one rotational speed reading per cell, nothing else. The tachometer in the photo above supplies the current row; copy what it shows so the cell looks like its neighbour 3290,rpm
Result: 1250,rpm
